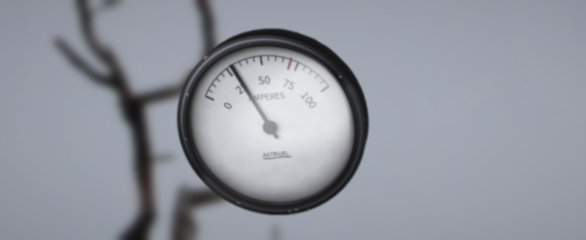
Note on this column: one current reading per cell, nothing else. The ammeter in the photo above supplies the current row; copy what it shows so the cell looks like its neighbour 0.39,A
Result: 30,A
